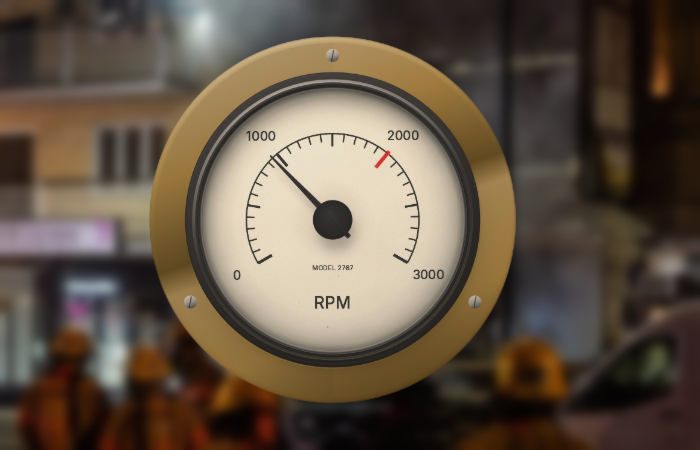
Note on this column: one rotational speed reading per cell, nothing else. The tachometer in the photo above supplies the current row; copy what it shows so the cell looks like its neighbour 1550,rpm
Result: 950,rpm
